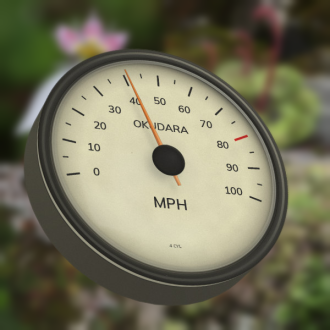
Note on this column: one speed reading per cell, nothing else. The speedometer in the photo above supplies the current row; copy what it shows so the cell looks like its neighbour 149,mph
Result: 40,mph
